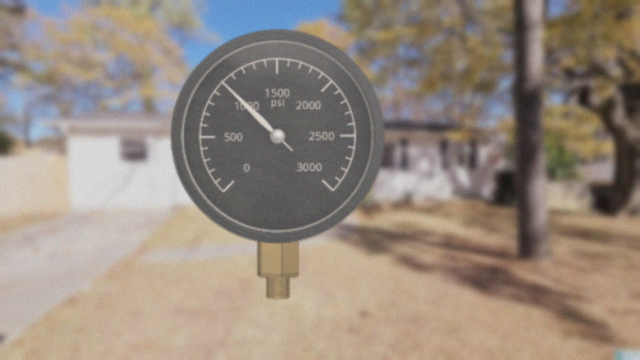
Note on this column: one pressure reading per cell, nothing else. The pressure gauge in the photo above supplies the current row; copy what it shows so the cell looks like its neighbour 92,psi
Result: 1000,psi
